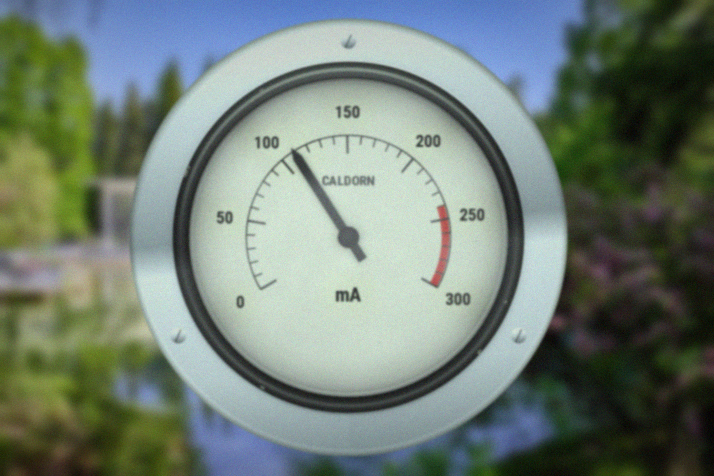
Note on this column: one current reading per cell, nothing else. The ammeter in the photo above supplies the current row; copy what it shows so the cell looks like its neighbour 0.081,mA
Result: 110,mA
